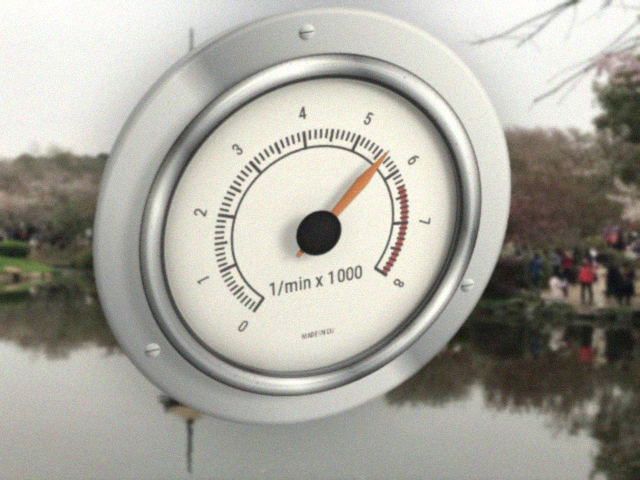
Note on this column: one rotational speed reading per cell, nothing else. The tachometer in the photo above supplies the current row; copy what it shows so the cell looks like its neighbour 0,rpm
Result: 5500,rpm
